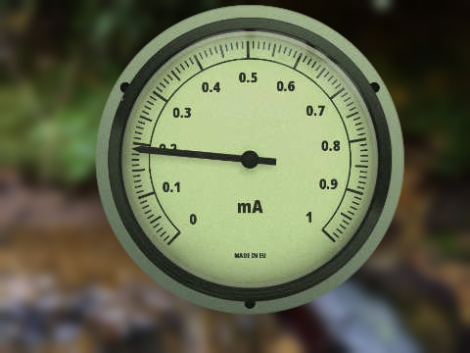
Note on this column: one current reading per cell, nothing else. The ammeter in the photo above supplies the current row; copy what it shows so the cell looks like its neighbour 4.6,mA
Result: 0.19,mA
